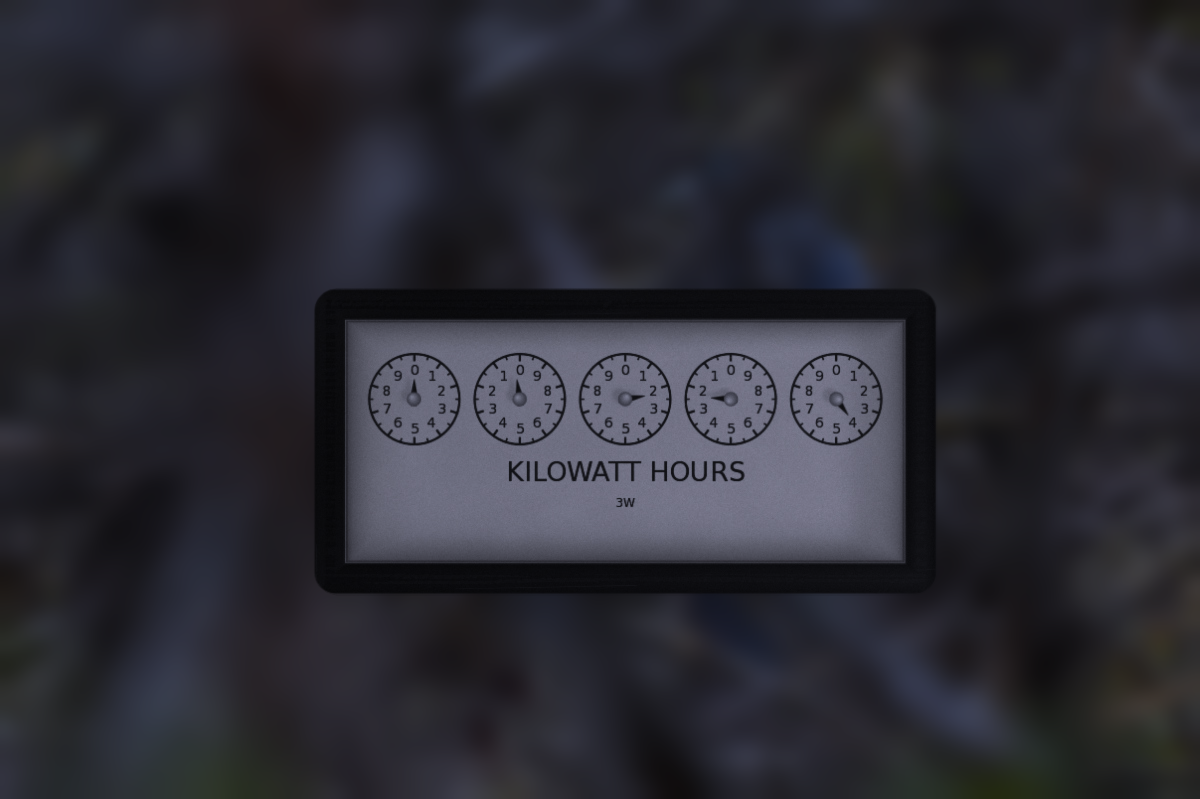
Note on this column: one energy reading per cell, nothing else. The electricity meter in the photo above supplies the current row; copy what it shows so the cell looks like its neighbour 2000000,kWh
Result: 224,kWh
